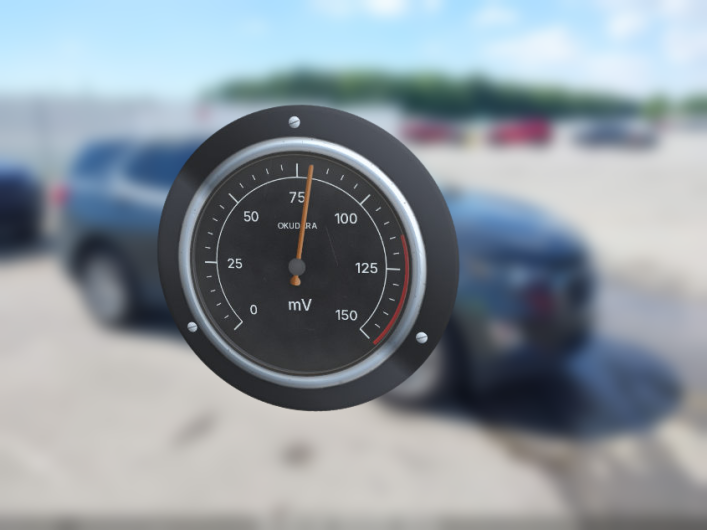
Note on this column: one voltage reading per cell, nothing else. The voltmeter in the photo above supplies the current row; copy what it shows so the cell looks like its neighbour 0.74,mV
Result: 80,mV
